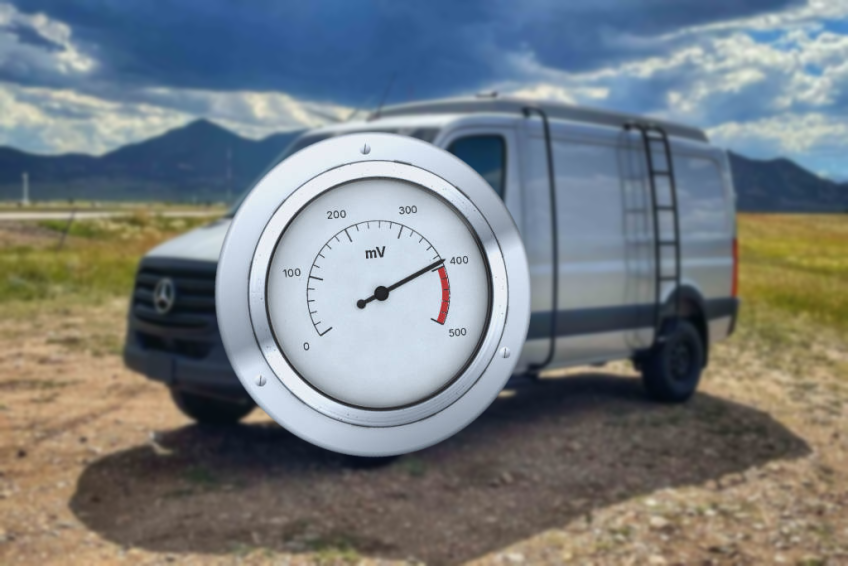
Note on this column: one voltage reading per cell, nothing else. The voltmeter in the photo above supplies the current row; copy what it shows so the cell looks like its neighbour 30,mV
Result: 390,mV
